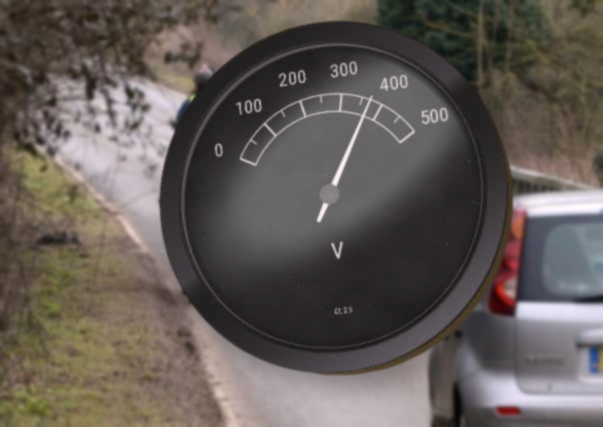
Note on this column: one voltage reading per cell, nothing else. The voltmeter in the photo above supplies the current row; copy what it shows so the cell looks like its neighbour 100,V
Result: 375,V
